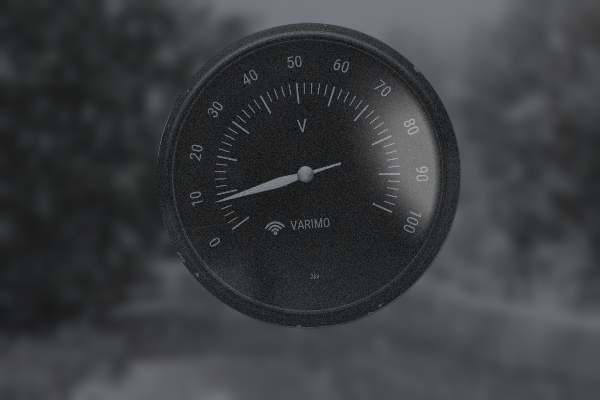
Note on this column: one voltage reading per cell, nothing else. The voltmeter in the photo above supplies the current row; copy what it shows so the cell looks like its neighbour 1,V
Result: 8,V
